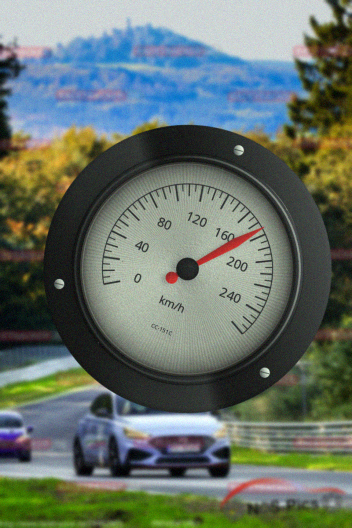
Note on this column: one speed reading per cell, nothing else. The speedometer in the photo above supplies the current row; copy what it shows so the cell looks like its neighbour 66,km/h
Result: 175,km/h
